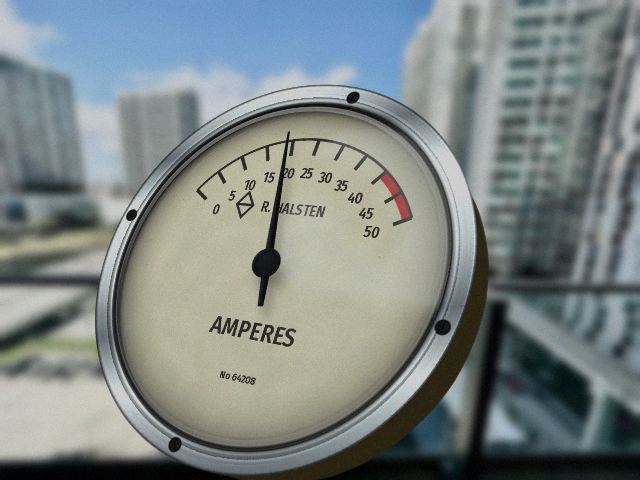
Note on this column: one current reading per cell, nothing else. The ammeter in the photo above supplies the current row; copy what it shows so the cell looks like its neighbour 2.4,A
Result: 20,A
